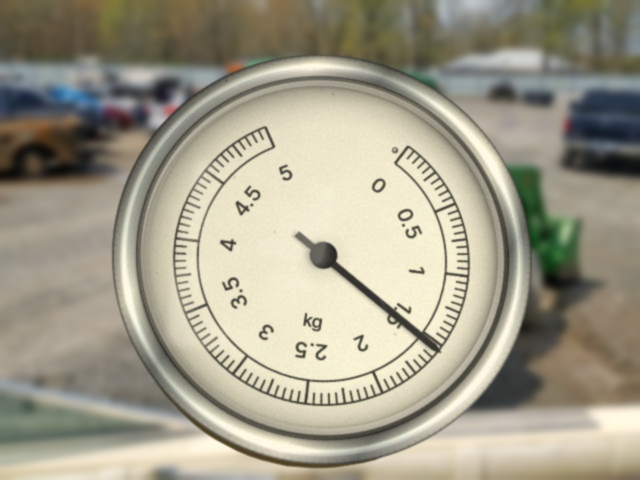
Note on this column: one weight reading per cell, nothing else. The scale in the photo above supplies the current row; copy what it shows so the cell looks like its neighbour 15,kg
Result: 1.55,kg
